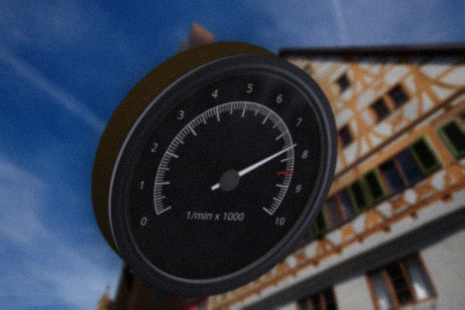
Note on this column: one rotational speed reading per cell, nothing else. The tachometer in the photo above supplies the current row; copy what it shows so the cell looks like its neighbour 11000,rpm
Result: 7500,rpm
